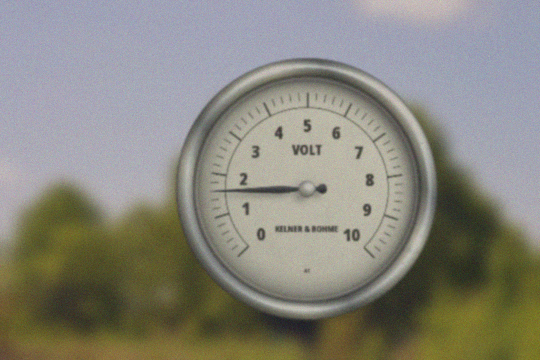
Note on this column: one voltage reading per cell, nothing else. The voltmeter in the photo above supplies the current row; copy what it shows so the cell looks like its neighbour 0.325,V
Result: 1.6,V
